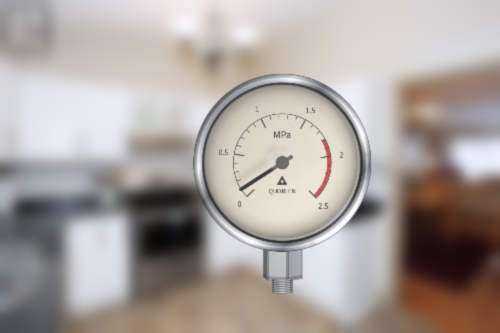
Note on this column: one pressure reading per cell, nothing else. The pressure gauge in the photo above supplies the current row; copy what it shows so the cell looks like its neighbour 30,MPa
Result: 0.1,MPa
